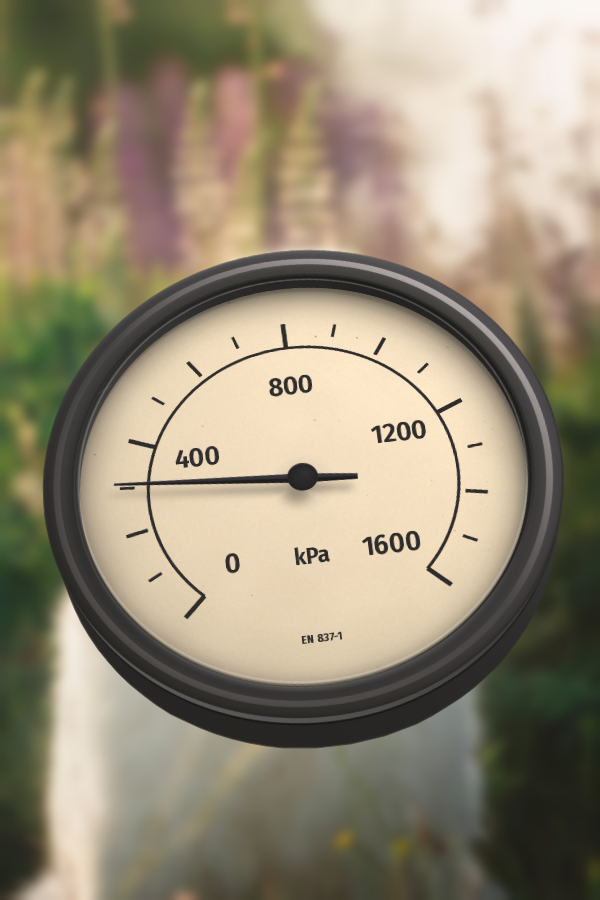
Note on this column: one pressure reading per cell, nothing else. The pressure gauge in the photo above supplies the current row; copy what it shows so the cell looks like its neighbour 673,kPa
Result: 300,kPa
